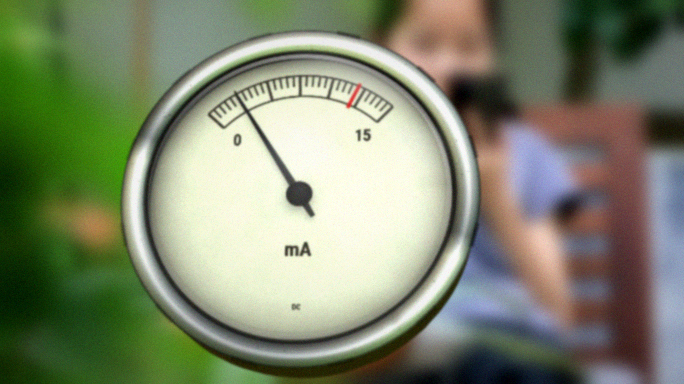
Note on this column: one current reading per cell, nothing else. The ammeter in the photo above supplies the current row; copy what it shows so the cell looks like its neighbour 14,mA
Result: 2.5,mA
